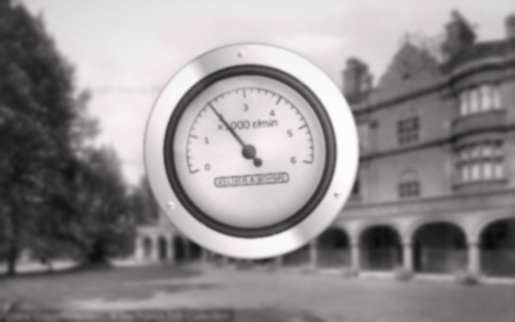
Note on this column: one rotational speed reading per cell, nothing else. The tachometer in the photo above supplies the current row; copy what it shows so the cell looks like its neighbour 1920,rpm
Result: 2000,rpm
